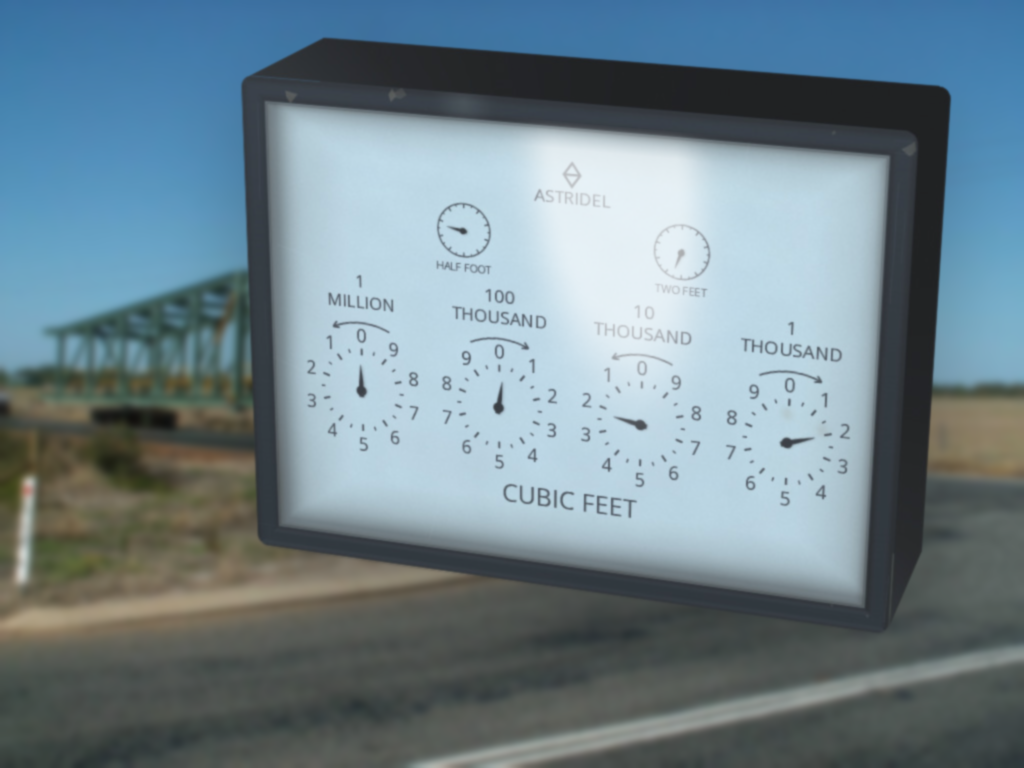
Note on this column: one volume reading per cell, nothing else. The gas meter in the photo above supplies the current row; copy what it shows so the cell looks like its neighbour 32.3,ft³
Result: 2200,ft³
